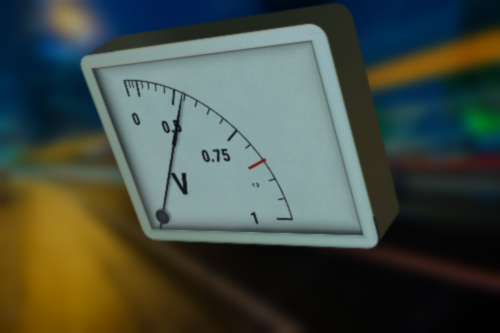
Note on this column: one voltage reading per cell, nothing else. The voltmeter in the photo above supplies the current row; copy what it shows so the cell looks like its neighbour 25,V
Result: 0.55,V
